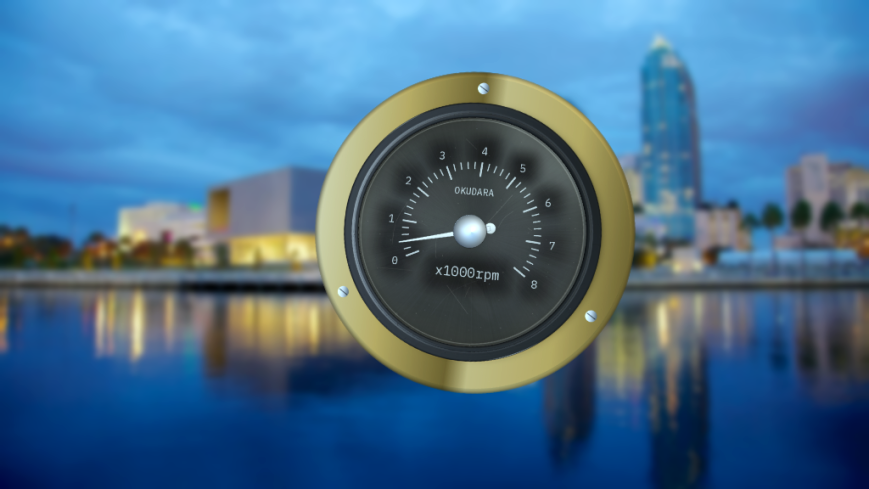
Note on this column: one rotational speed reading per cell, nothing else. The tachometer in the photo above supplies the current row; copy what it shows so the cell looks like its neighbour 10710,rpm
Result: 400,rpm
